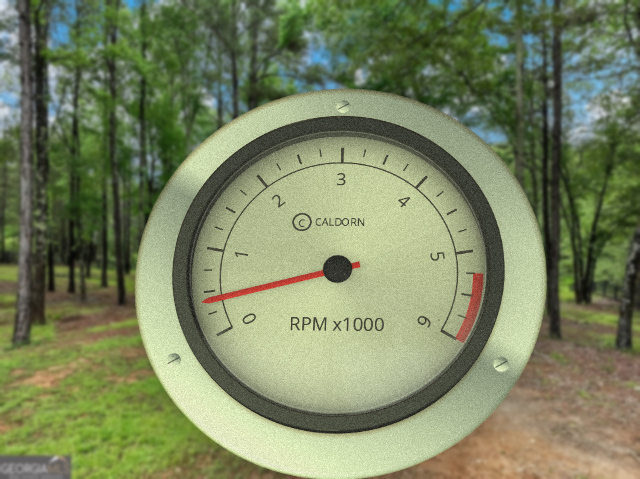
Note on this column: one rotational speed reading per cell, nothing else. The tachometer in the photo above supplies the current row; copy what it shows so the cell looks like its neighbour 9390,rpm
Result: 375,rpm
